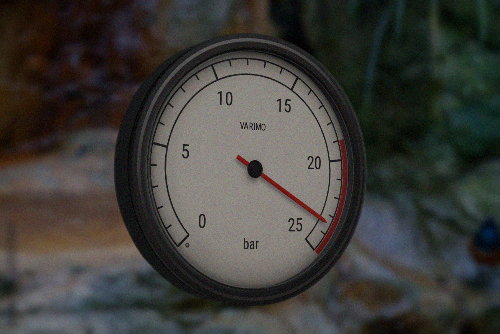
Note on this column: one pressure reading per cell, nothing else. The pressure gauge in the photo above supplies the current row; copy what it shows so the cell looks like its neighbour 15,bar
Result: 23.5,bar
